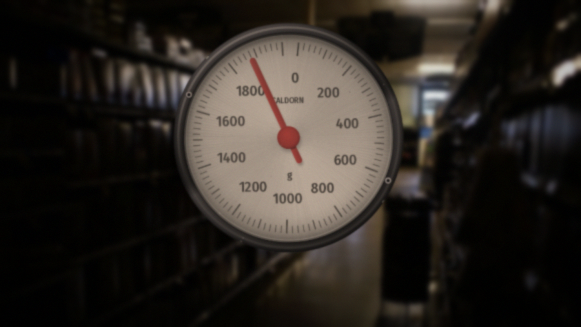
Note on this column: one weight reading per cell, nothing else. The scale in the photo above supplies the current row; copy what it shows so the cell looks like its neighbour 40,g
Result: 1880,g
